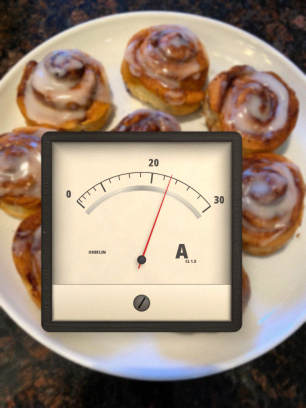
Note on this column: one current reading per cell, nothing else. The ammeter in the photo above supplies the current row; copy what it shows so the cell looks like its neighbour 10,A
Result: 23,A
